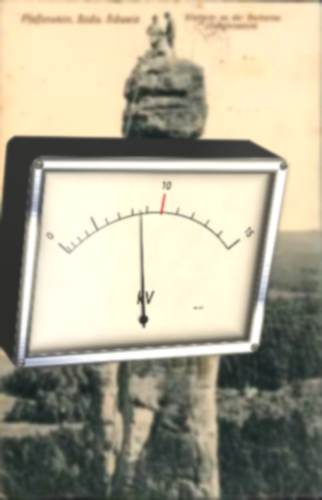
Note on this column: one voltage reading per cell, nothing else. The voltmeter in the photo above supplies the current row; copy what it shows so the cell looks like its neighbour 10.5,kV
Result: 8.5,kV
